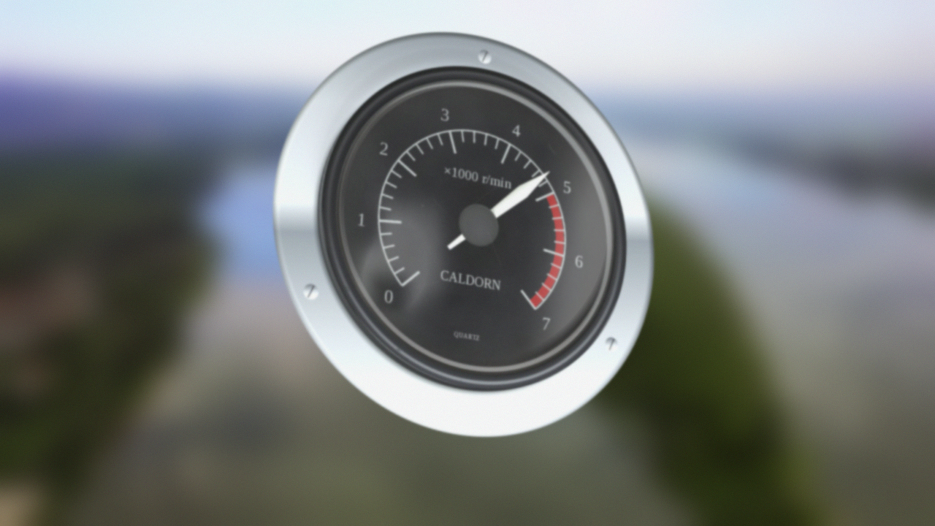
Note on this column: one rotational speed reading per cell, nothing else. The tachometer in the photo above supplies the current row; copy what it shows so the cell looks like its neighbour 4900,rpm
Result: 4700,rpm
